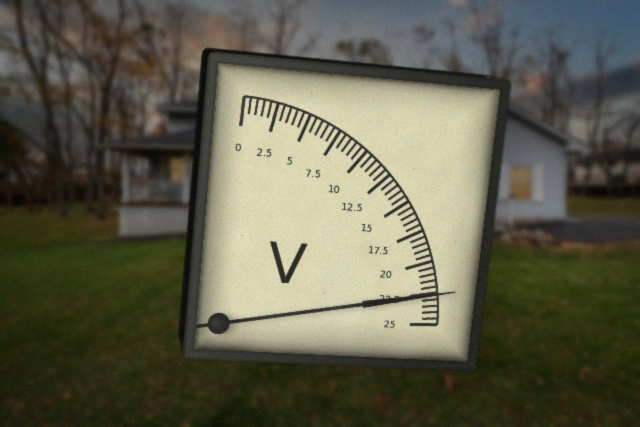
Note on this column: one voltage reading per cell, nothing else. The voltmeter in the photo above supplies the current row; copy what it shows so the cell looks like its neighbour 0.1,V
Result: 22.5,V
